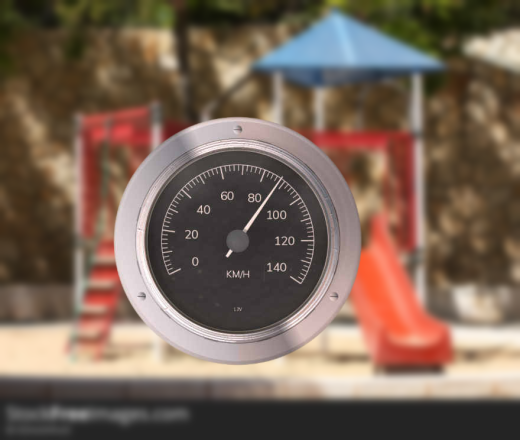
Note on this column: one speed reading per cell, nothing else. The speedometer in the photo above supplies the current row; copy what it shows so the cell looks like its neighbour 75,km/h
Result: 88,km/h
